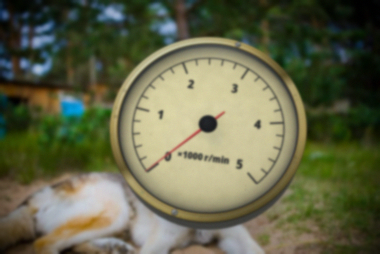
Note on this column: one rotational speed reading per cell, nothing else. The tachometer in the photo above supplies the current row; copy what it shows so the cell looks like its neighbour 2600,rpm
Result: 0,rpm
